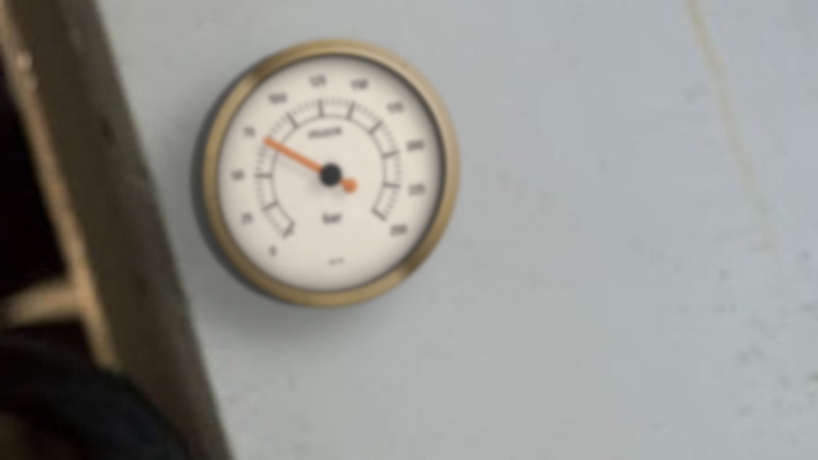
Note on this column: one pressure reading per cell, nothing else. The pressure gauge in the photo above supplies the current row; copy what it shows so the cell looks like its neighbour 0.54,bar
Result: 75,bar
